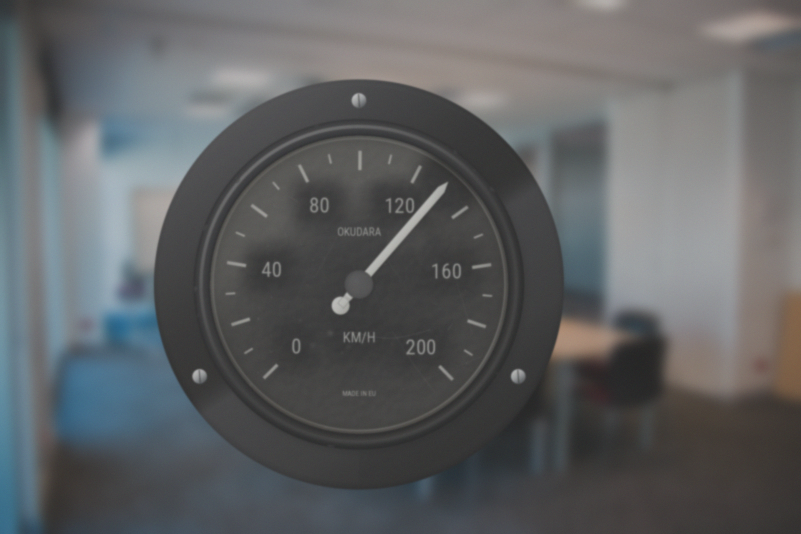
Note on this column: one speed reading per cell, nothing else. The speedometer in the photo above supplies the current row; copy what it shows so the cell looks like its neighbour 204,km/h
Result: 130,km/h
